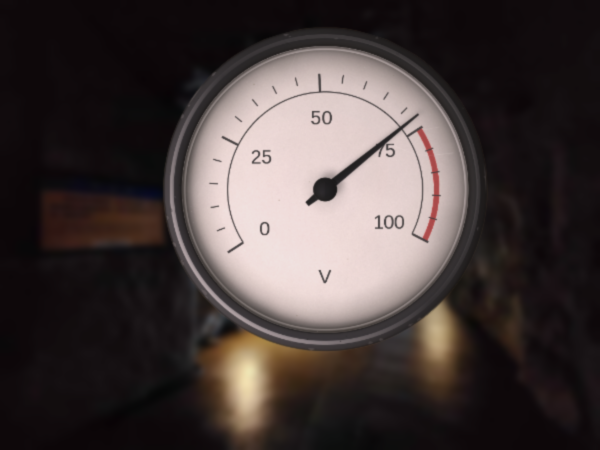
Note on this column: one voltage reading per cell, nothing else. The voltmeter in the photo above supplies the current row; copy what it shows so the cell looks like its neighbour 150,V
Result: 72.5,V
